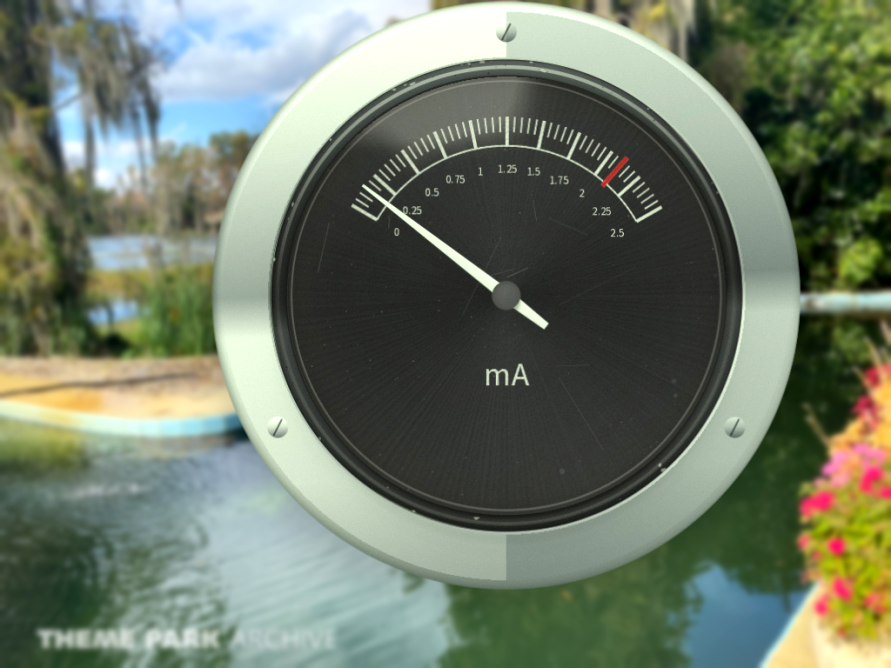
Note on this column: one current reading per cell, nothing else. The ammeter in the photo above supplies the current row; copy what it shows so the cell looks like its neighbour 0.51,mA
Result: 0.15,mA
